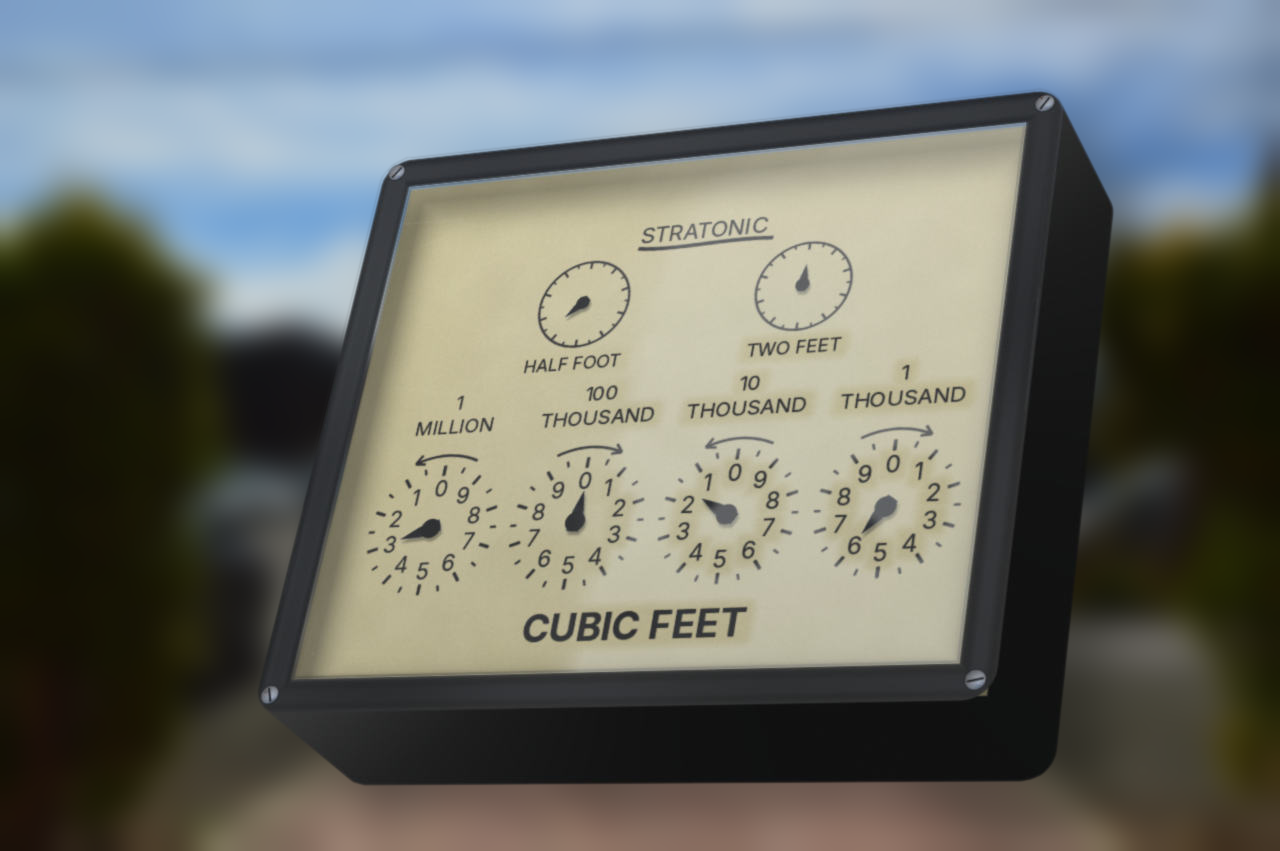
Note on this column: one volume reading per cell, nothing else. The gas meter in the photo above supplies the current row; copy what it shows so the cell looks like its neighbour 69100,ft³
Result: 301600,ft³
